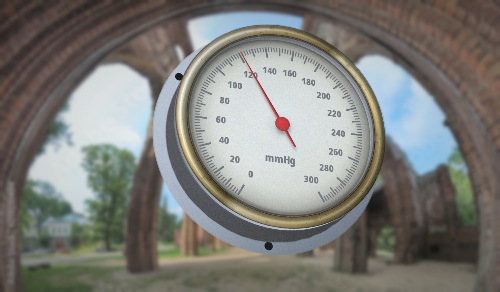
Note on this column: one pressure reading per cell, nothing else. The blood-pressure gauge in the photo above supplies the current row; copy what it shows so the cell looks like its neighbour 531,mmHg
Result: 120,mmHg
